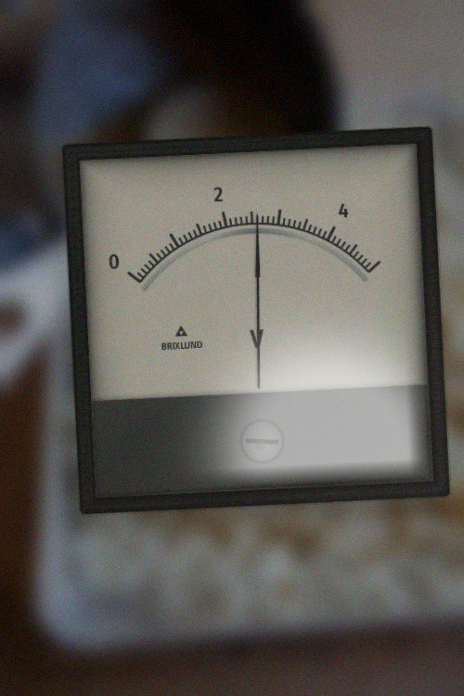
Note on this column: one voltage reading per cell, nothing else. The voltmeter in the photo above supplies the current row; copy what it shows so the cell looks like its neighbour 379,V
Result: 2.6,V
